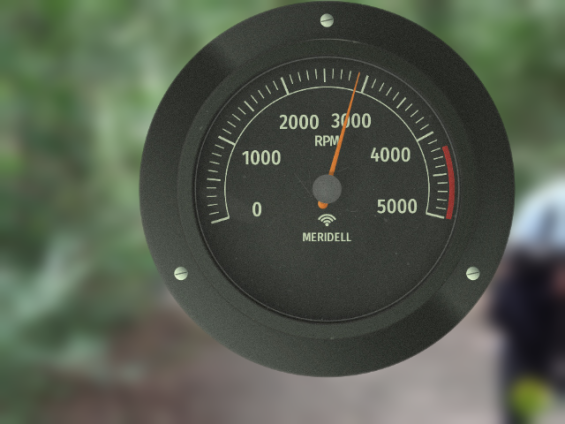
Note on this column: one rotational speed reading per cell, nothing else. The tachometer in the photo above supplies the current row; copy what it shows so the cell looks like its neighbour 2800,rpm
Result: 2900,rpm
